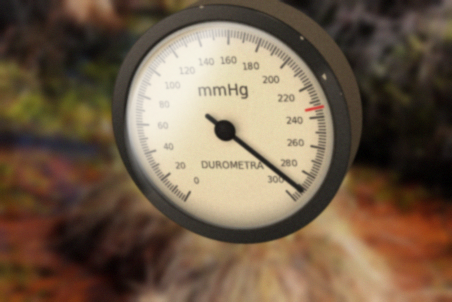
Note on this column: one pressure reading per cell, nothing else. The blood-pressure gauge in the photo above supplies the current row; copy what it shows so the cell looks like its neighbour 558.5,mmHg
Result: 290,mmHg
